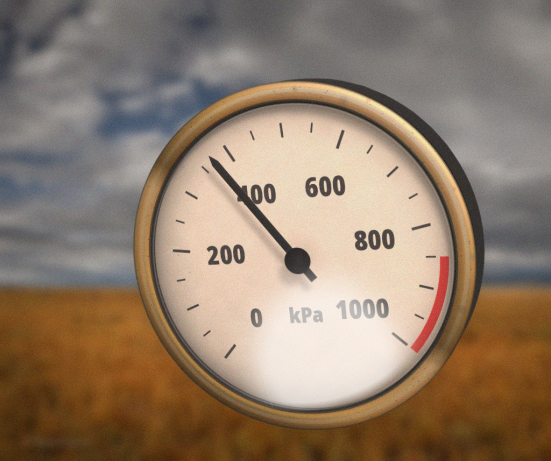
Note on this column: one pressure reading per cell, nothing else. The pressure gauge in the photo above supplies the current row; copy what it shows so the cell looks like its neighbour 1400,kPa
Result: 375,kPa
